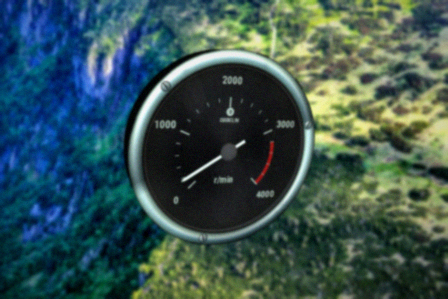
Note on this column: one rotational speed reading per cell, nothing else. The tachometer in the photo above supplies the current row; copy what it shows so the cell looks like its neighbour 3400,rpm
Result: 200,rpm
